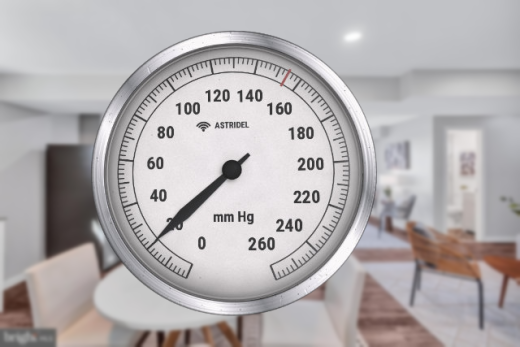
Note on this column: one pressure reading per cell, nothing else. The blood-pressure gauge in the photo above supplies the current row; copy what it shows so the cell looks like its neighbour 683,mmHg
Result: 20,mmHg
